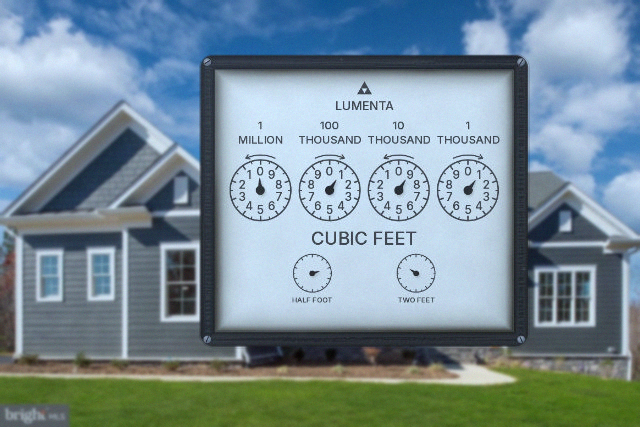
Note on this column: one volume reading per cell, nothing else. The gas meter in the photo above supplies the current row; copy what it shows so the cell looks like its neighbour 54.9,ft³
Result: 9100,ft³
